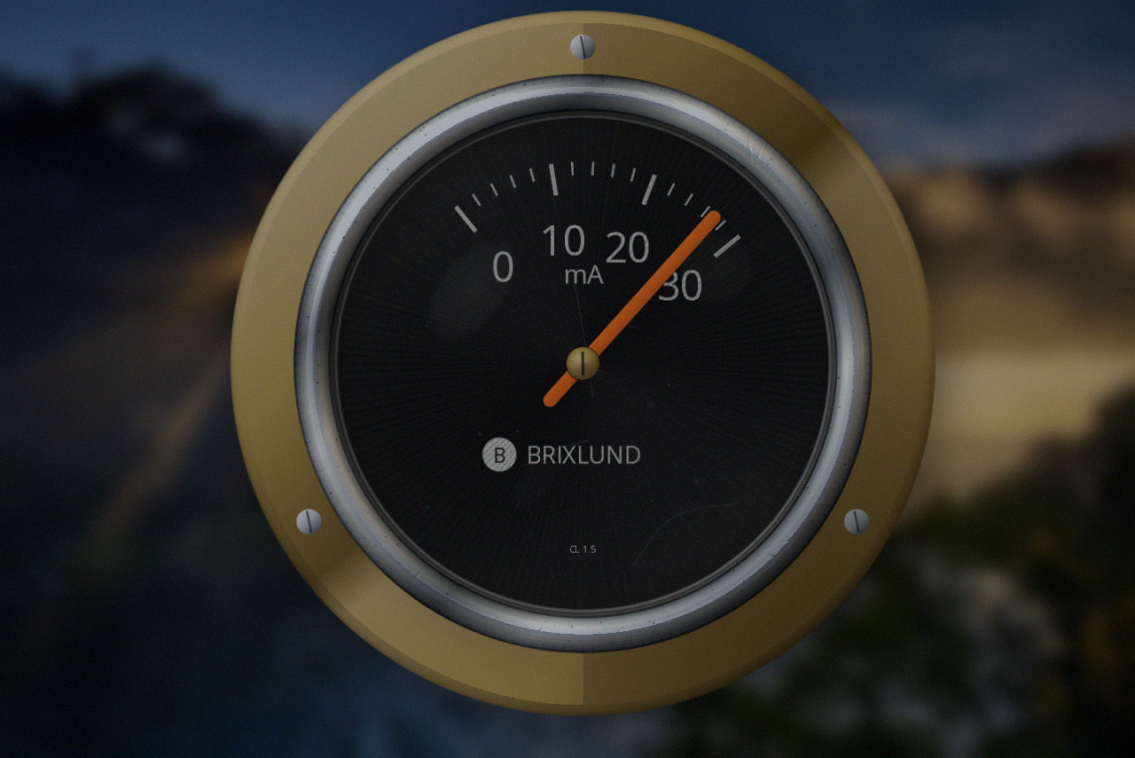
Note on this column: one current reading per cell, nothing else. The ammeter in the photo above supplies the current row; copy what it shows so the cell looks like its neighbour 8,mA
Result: 27,mA
